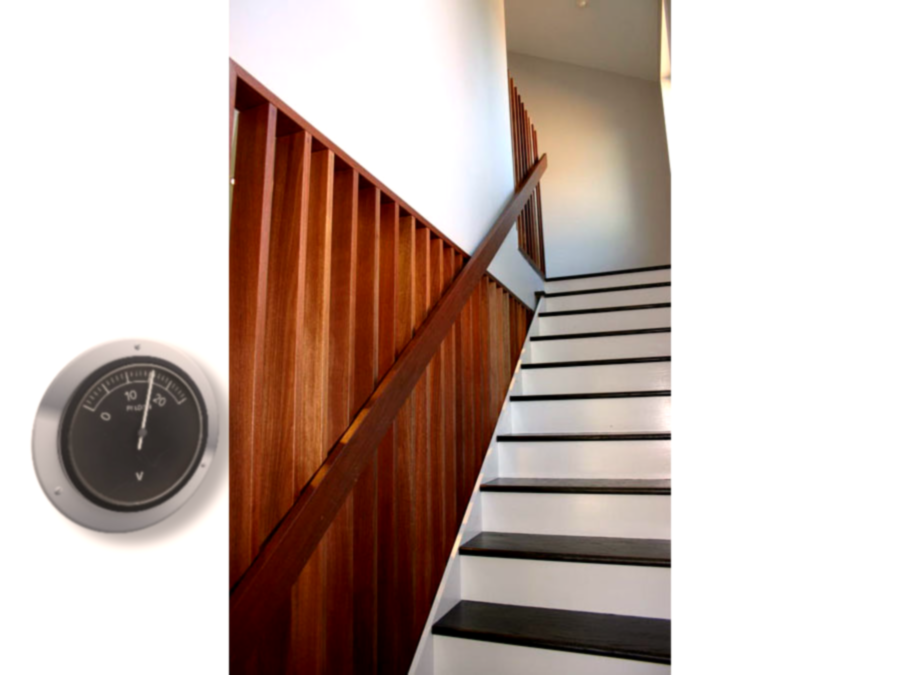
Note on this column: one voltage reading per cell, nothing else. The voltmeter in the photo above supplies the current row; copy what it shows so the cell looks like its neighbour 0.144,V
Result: 15,V
